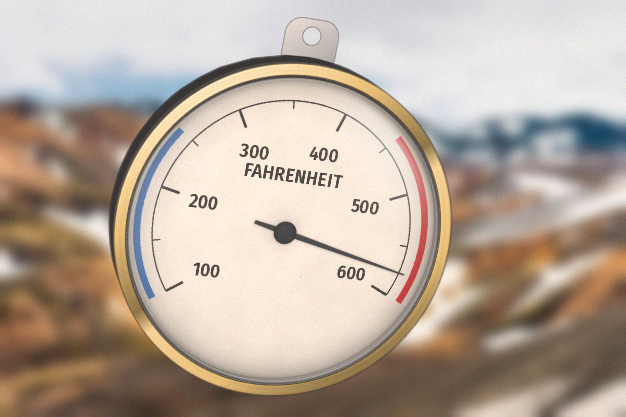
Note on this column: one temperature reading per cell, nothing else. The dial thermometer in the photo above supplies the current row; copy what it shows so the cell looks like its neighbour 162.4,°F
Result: 575,°F
